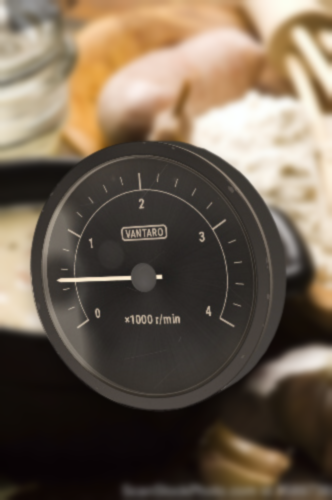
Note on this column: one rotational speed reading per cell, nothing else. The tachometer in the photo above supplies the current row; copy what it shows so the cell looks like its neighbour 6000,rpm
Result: 500,rpm
